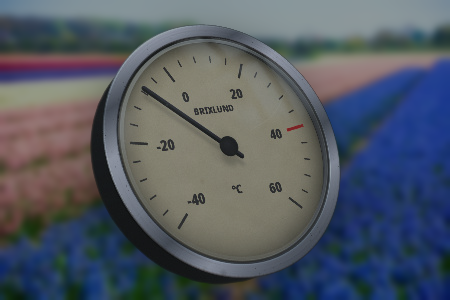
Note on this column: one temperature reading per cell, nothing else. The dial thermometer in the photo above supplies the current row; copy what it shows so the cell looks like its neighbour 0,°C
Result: -8,°C
